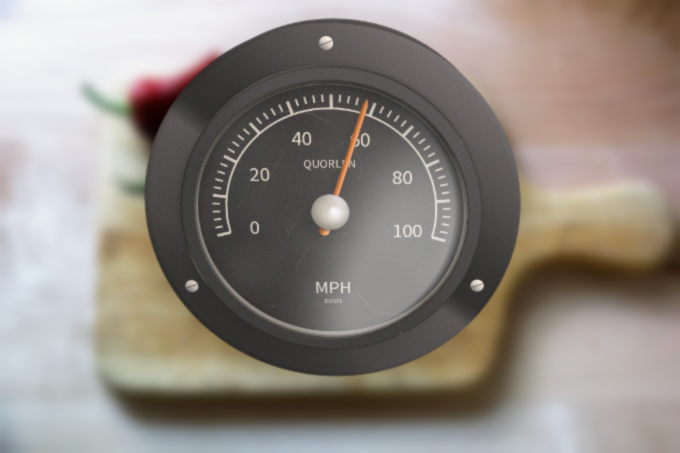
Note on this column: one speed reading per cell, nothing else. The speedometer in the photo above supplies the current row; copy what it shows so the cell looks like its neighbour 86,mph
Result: 58,mph
